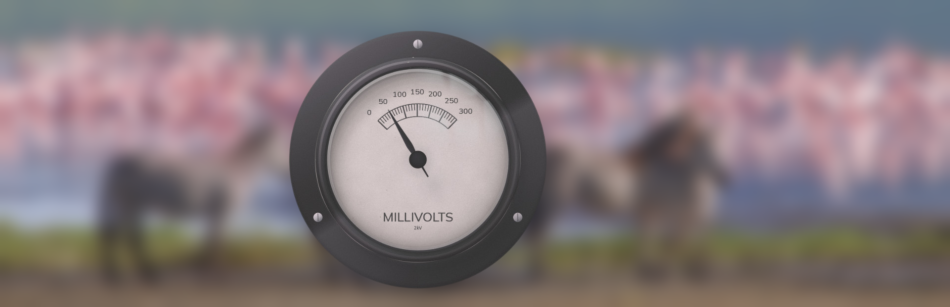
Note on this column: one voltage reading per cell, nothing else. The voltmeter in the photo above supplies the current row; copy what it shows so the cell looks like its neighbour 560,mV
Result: 50,mV
